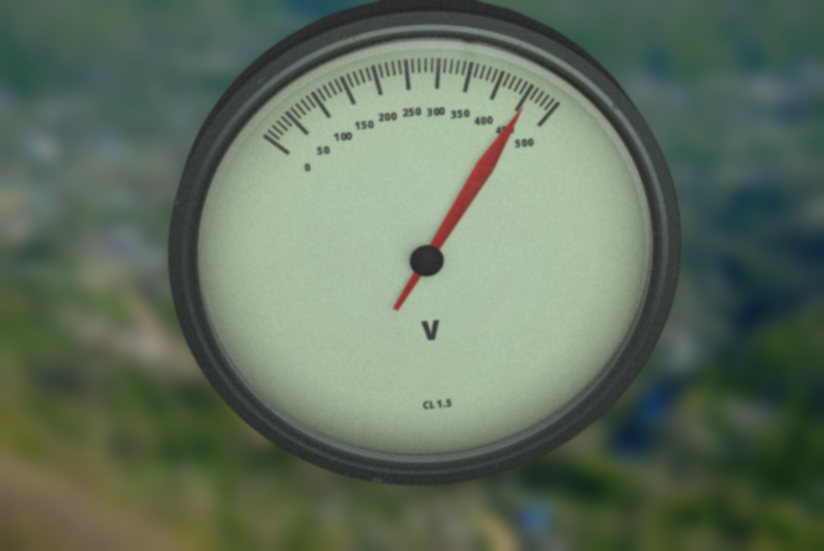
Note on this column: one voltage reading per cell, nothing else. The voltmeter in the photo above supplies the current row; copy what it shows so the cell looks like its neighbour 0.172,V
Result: 450,V
